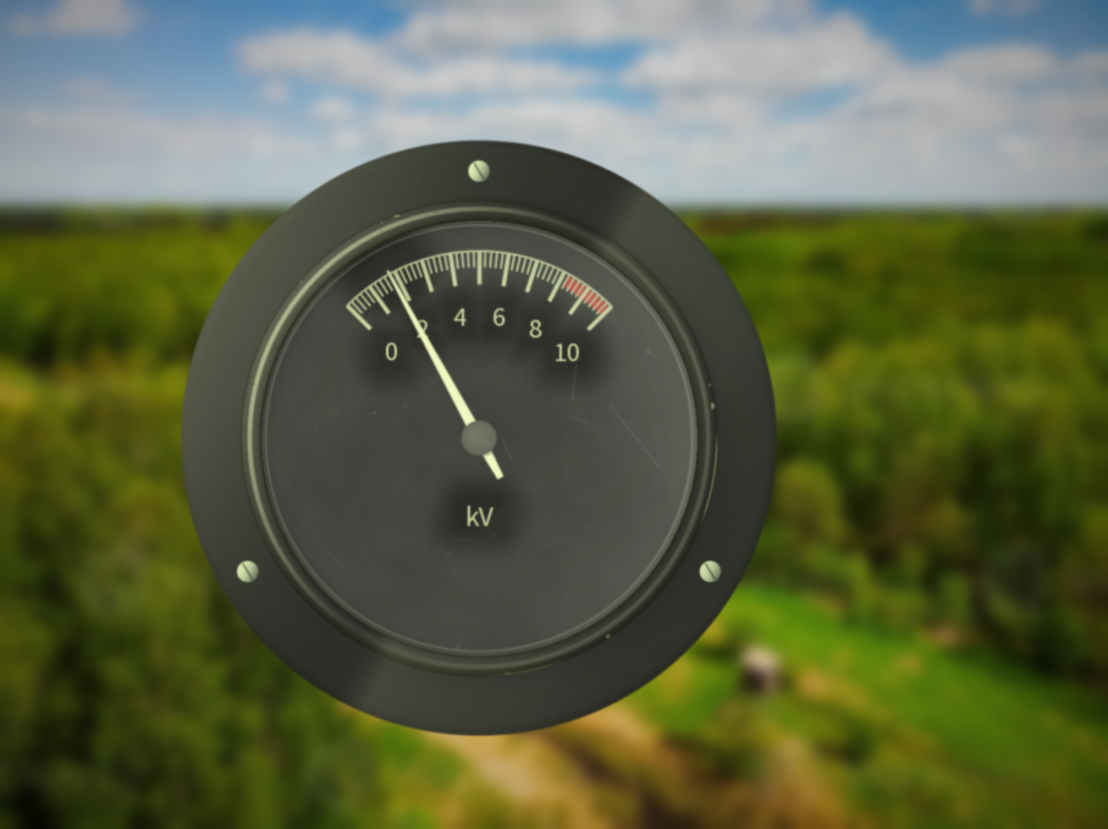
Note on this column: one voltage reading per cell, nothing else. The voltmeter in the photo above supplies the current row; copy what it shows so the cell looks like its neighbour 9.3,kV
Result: 1.8,kV
